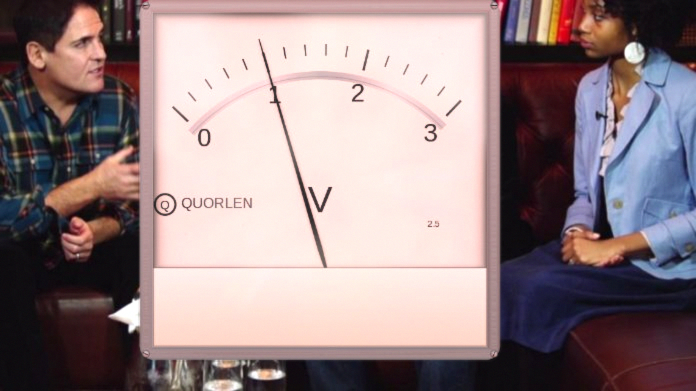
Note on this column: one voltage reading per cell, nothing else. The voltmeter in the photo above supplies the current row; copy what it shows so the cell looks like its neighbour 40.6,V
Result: 1,V
